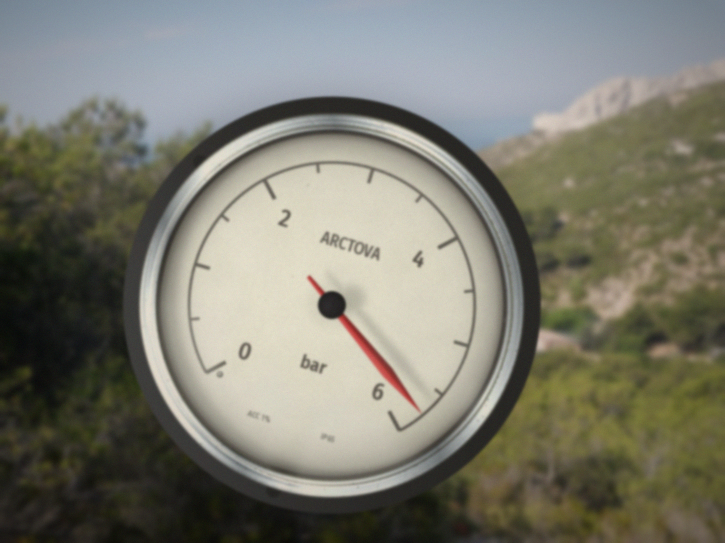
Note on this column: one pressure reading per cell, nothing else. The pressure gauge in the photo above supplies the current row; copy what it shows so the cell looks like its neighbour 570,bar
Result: 5.75,bar
